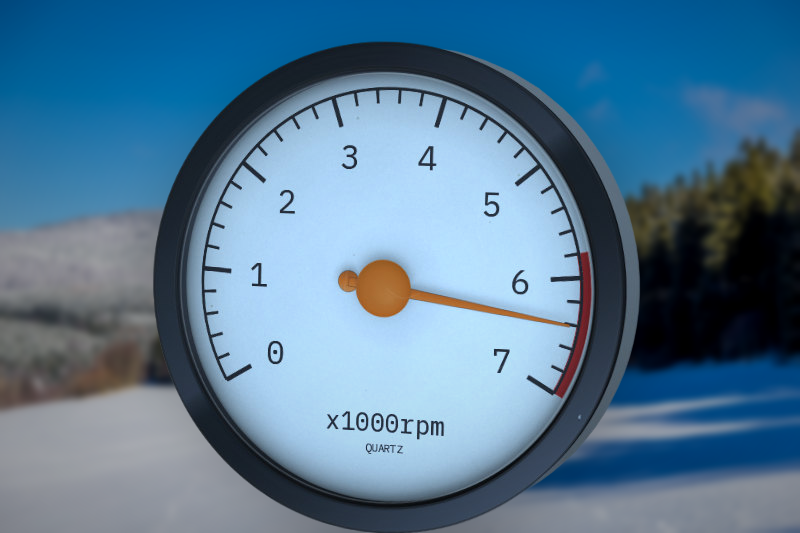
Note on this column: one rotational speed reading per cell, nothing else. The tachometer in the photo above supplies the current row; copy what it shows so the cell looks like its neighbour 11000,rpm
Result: 6400,rpm
